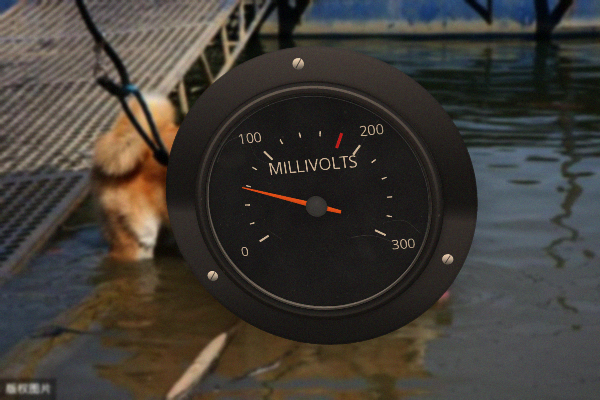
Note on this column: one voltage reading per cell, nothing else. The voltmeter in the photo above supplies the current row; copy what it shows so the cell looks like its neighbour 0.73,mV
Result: 60,mV
